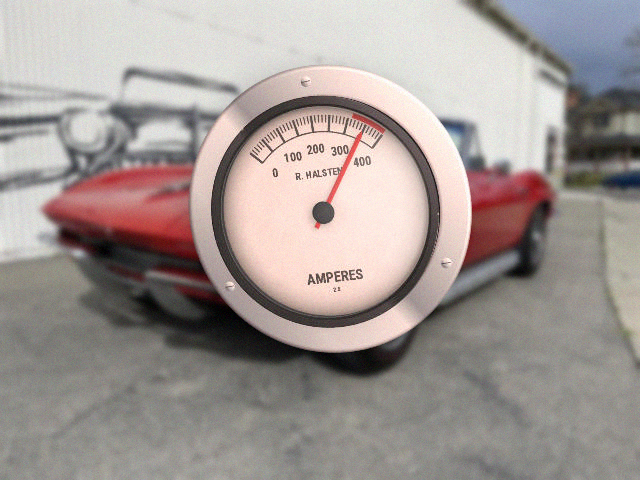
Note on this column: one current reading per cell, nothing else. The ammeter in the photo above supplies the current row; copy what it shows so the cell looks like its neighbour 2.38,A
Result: 350,A
